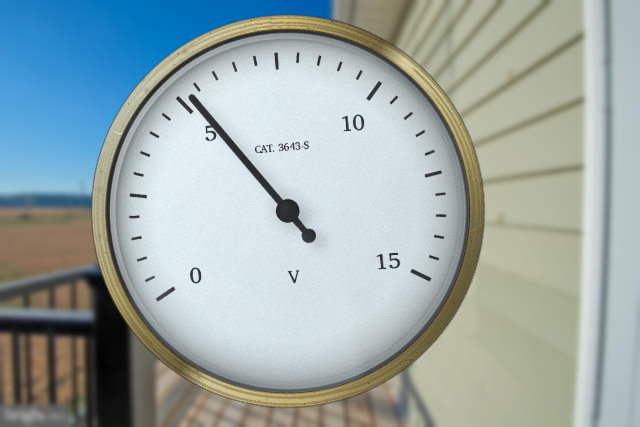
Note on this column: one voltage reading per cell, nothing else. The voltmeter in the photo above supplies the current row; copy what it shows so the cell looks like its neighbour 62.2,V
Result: 5.25,V
